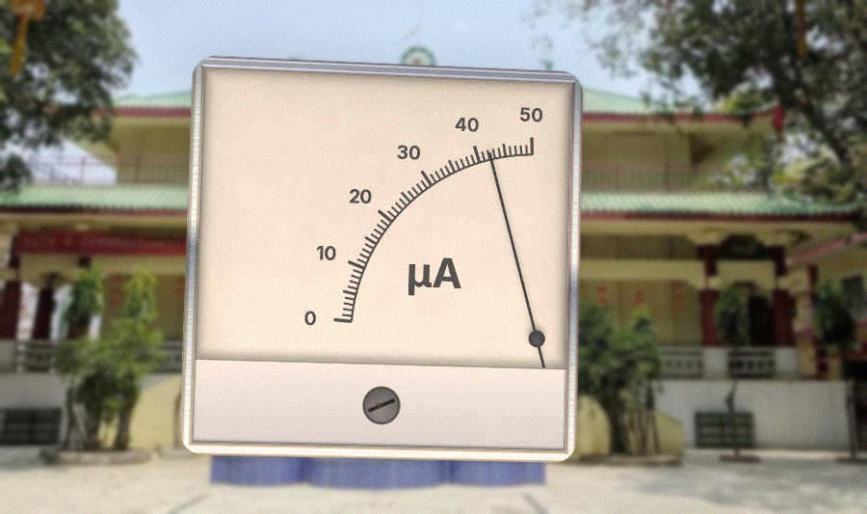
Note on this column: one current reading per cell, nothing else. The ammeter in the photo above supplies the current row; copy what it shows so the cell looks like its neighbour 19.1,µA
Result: 42,µA
